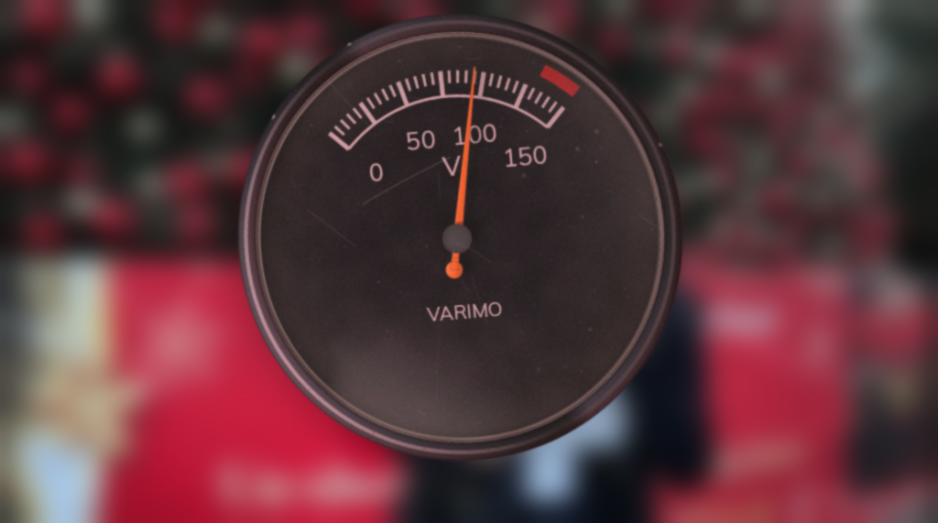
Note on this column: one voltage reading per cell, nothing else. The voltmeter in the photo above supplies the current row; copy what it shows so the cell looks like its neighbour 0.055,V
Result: 95,V
